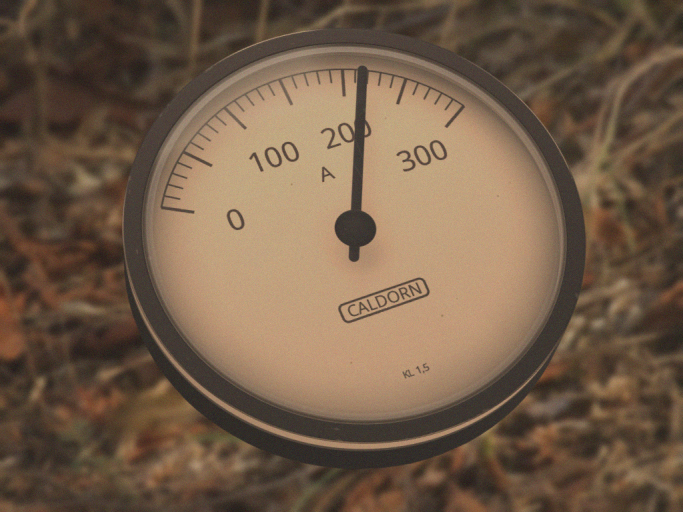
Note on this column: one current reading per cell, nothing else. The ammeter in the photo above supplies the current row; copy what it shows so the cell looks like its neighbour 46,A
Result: 215,A
